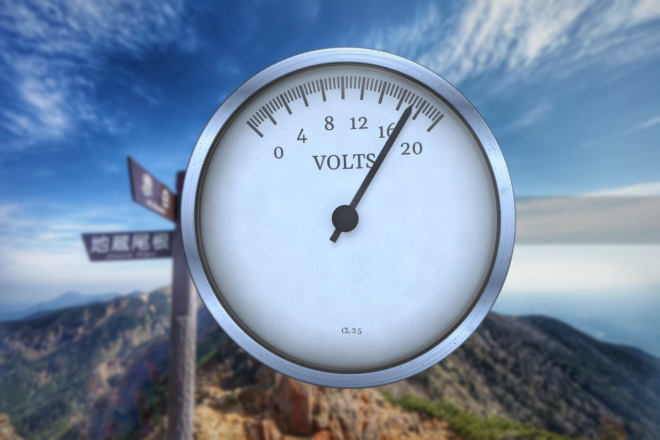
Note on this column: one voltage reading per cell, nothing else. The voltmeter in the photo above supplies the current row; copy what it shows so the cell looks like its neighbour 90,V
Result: 17.2,V
